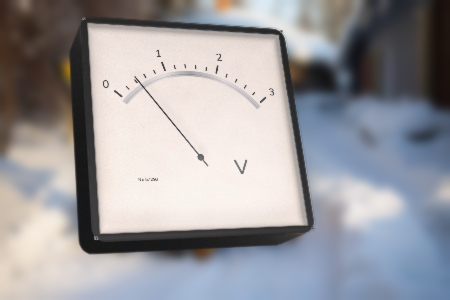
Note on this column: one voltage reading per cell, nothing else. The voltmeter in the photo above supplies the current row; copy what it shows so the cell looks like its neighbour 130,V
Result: 0.4,V
